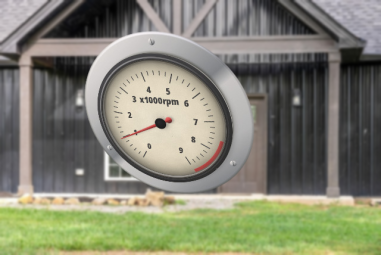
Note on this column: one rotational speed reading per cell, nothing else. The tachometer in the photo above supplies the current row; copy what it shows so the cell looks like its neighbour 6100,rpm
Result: 1000,rpm
